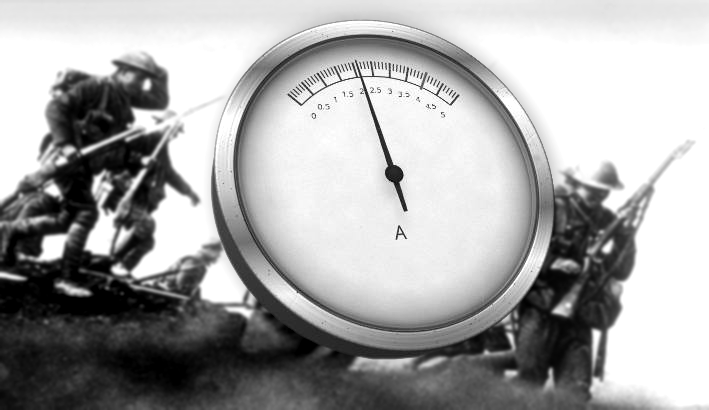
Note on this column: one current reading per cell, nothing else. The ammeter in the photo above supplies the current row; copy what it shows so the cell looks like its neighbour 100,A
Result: 2,A
